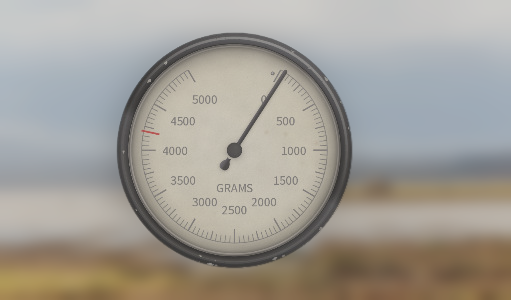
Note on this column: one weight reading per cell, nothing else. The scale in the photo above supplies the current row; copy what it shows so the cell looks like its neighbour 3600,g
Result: 50,g
